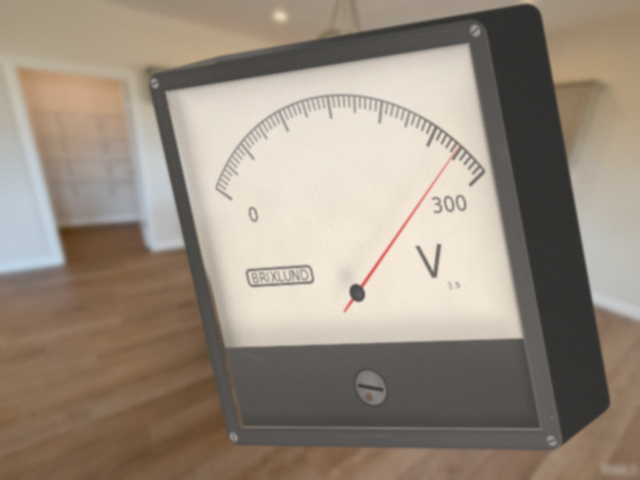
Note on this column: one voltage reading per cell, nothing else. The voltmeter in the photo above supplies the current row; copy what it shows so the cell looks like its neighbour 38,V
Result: 275,V
